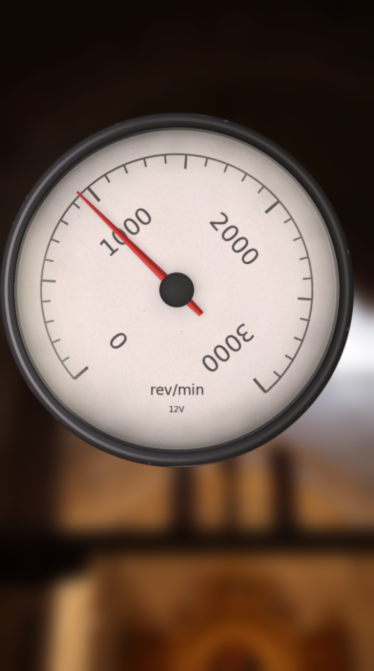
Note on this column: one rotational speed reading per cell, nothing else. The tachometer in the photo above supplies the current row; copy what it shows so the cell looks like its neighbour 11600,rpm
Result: 950,rpm
